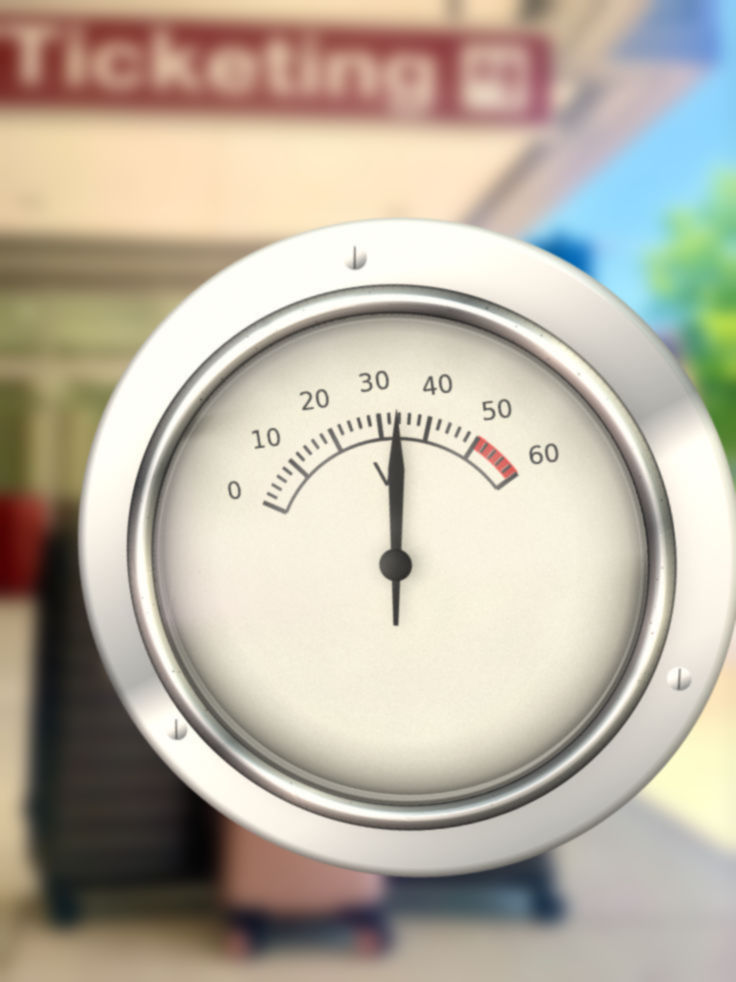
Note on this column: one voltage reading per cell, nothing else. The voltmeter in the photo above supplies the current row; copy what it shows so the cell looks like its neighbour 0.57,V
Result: 34,V
